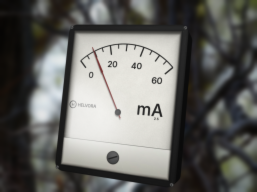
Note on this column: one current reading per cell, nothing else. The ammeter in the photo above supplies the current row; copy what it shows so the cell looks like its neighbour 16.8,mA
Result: 10,mA
